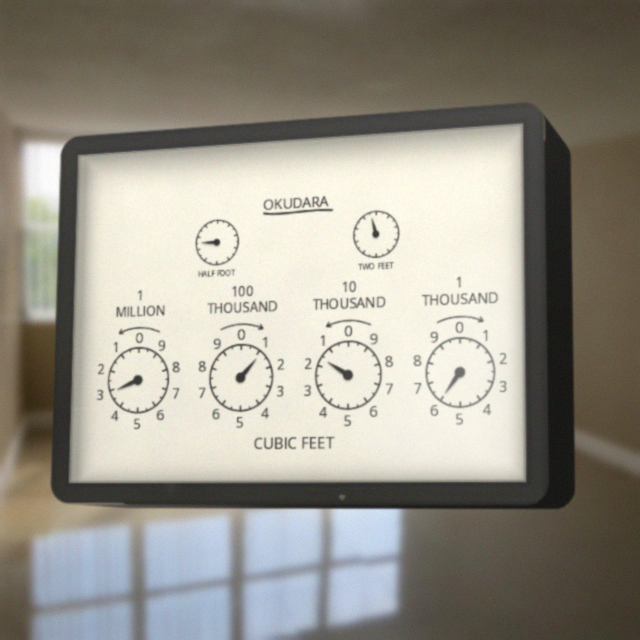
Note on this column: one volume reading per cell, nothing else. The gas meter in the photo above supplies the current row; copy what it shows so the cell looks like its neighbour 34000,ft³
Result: 311600,ft³
